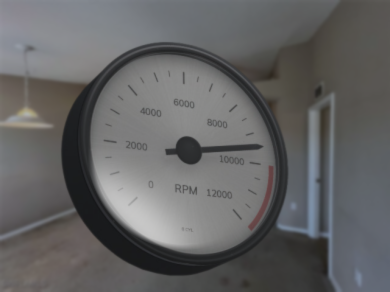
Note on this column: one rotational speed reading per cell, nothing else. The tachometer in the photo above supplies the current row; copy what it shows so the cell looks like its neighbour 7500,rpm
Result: 9500,rpm
